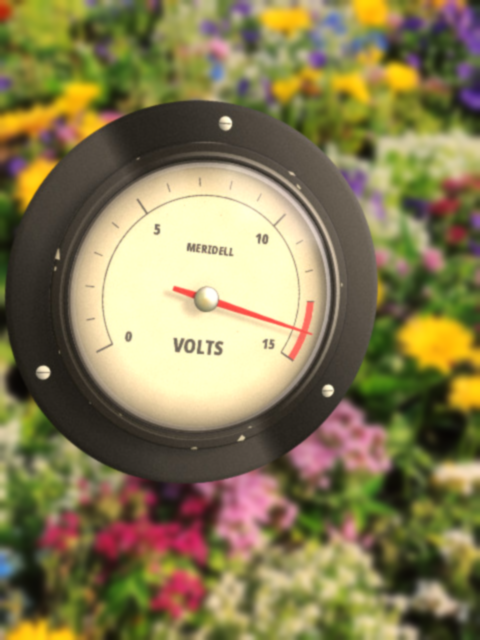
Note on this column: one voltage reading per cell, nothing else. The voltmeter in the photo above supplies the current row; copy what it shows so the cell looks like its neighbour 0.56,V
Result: 14,V
